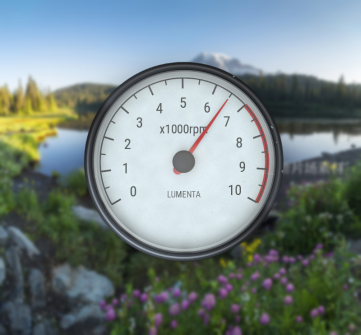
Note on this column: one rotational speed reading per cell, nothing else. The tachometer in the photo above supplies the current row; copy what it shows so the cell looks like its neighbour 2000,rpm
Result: 6500,rpm
